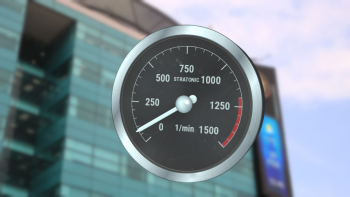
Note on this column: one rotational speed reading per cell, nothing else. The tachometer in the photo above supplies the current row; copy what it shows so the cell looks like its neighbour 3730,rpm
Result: 75,rpm
